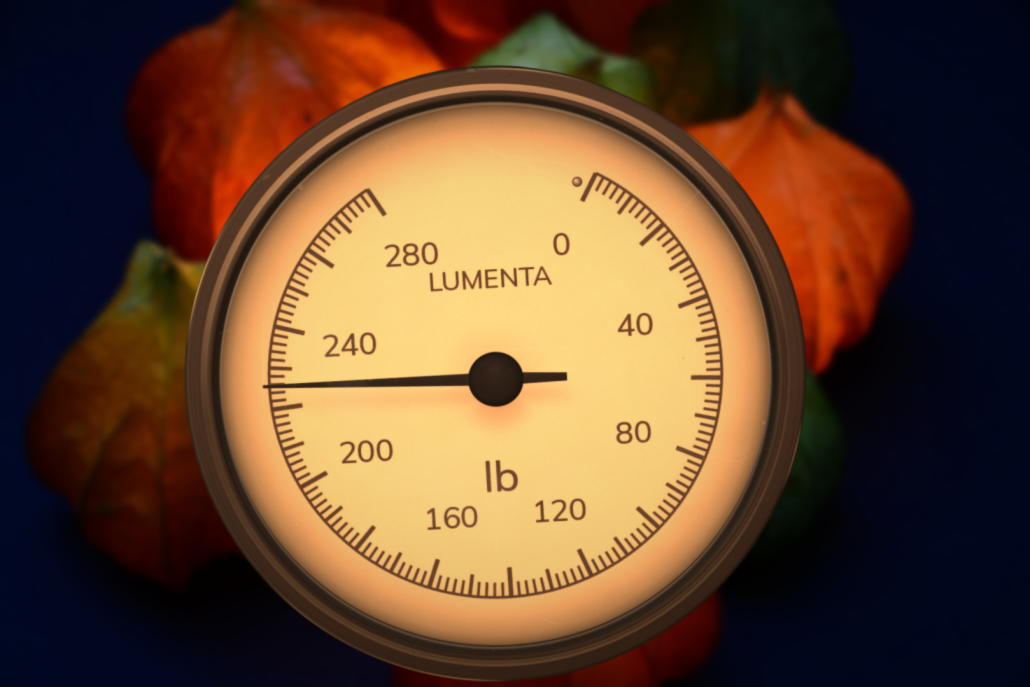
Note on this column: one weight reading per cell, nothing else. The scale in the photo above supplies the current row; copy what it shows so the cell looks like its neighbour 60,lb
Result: 226,lb
